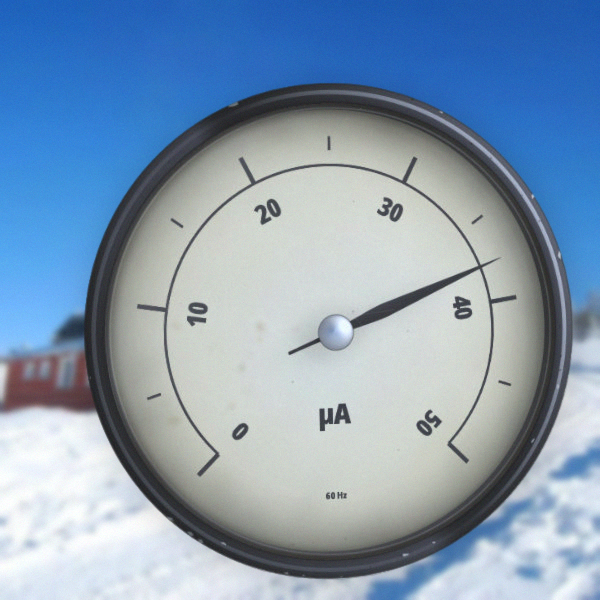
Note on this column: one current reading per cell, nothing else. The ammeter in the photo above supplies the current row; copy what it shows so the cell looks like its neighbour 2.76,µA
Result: 37.5,µA
